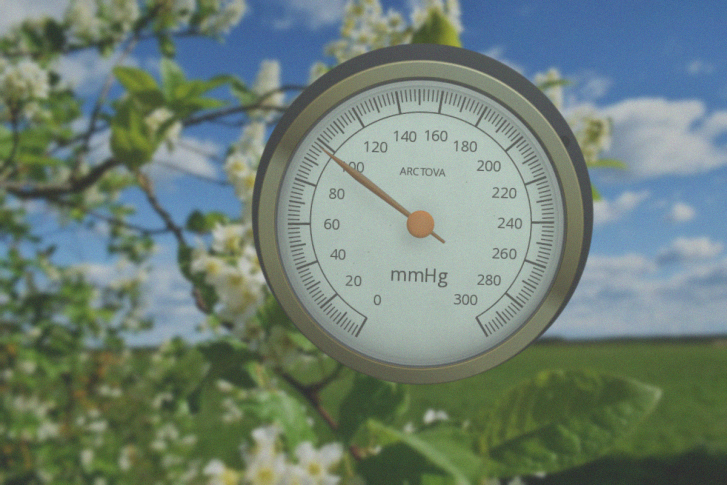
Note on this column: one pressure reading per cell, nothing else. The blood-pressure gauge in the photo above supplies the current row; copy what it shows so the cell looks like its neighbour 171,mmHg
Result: 98,mmHg
